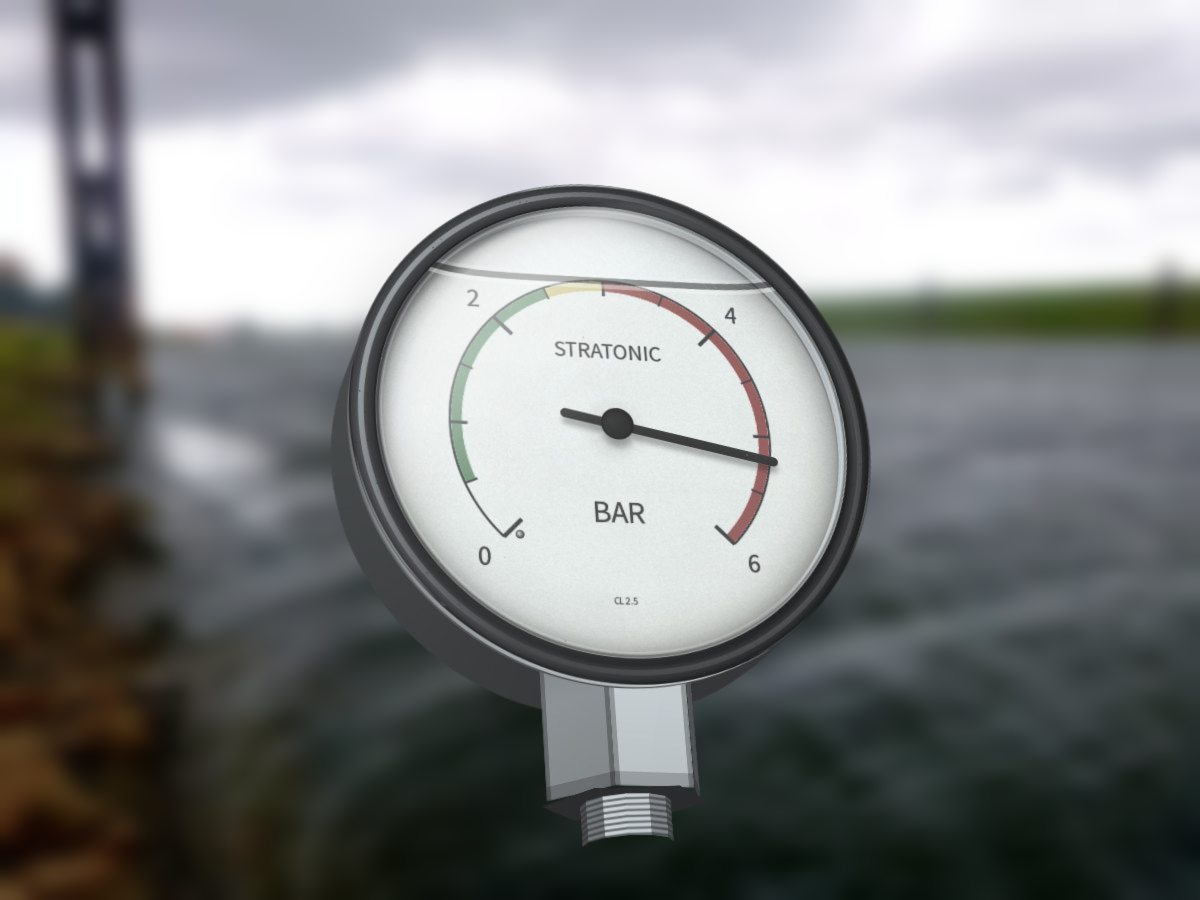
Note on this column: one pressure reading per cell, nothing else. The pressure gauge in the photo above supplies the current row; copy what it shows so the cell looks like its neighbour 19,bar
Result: 5.25,bar
